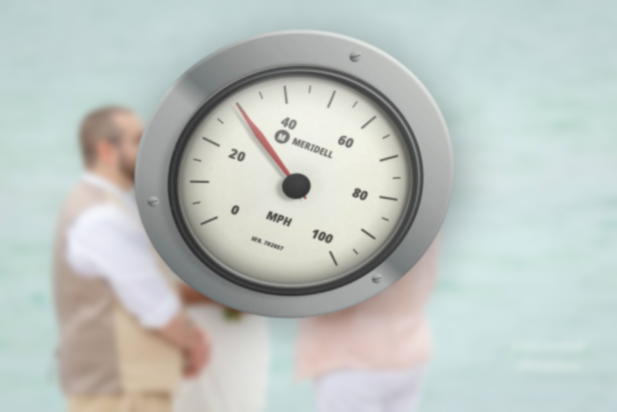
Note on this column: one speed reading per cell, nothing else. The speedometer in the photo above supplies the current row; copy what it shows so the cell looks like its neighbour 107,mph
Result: 30,mph
